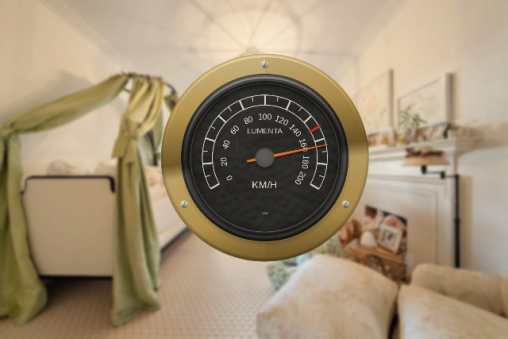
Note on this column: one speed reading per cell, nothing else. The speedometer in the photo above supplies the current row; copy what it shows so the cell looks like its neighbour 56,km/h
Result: 165,km/h
